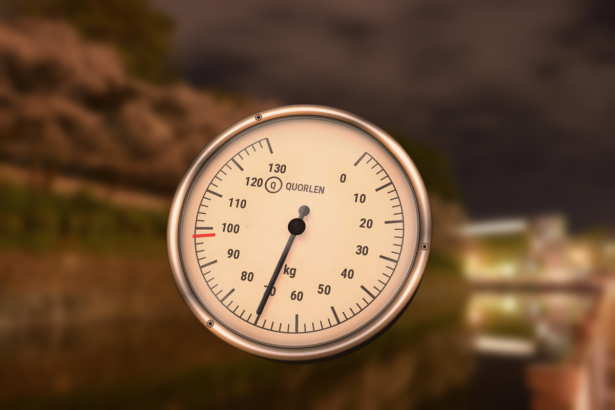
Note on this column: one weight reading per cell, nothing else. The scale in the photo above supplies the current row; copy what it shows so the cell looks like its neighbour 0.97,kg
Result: 70,kg
